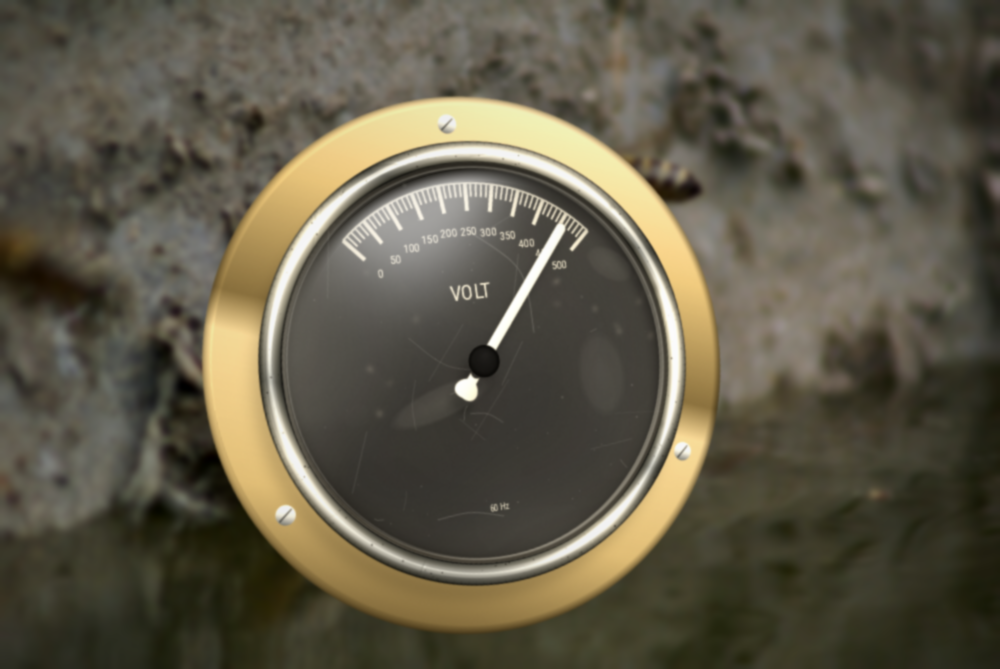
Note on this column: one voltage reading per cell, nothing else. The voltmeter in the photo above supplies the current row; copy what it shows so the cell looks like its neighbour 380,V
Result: 450,V
